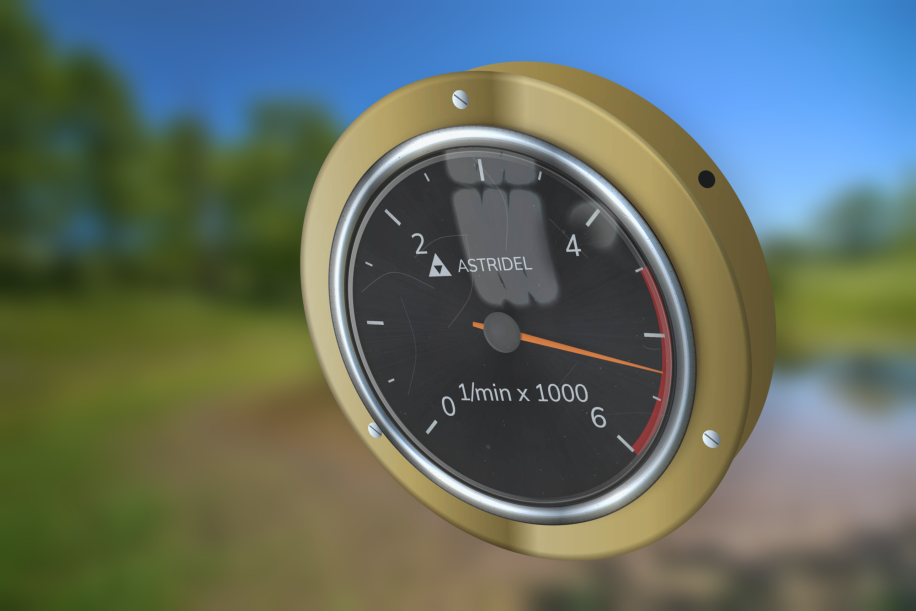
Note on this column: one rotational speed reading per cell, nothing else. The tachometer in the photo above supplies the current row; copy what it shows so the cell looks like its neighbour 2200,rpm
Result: 5250,rpm
